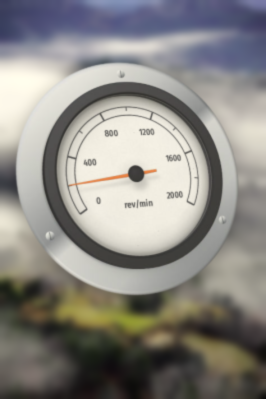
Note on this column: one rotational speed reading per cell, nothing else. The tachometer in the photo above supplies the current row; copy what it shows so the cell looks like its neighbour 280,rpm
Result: 200,rpm
